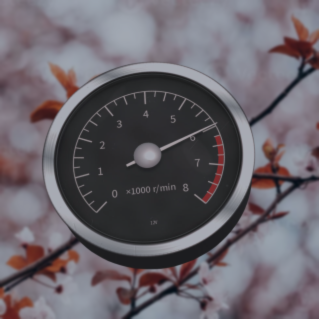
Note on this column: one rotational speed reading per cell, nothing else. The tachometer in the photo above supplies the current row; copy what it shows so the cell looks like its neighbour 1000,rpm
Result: 6000,rpm
